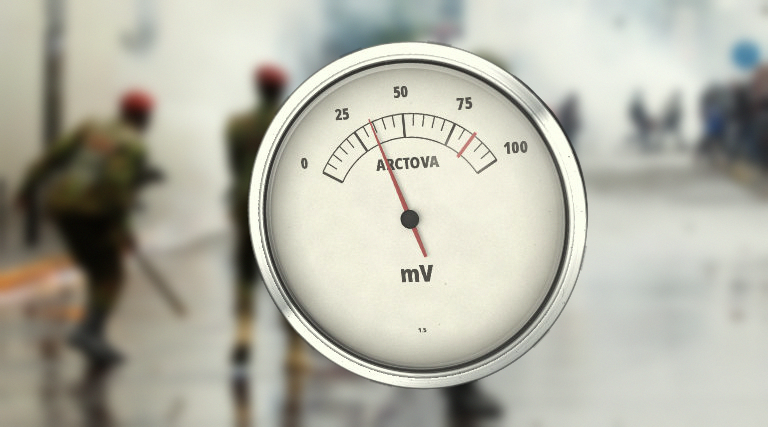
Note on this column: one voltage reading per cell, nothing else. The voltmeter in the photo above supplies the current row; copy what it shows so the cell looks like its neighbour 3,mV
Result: 35,mV
